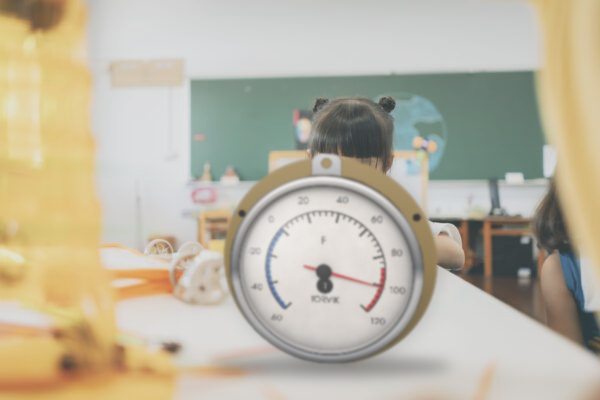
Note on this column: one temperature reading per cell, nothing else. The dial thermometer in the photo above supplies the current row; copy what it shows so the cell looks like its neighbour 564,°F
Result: 100,°F
